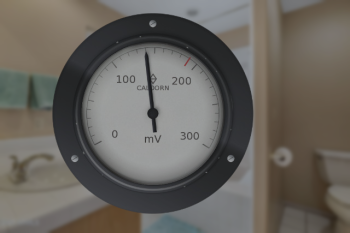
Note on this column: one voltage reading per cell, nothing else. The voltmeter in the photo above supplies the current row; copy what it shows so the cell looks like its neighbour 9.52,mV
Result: 140,mV
